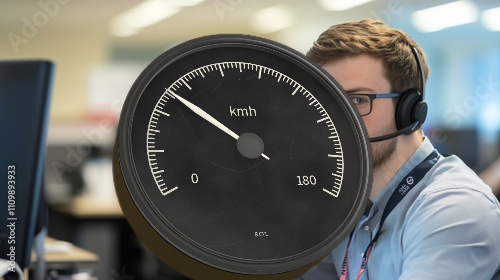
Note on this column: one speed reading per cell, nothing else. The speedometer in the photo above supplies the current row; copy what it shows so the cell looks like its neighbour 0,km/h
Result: 50,km/h
